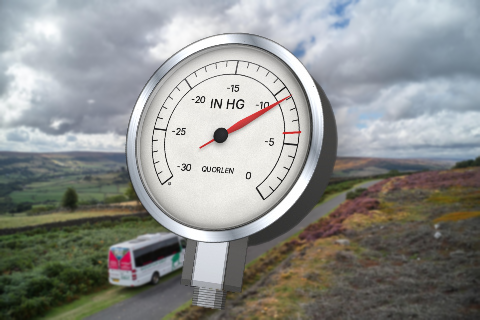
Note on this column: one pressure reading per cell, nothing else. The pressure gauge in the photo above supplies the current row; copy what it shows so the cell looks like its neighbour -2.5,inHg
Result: -9,inHg
